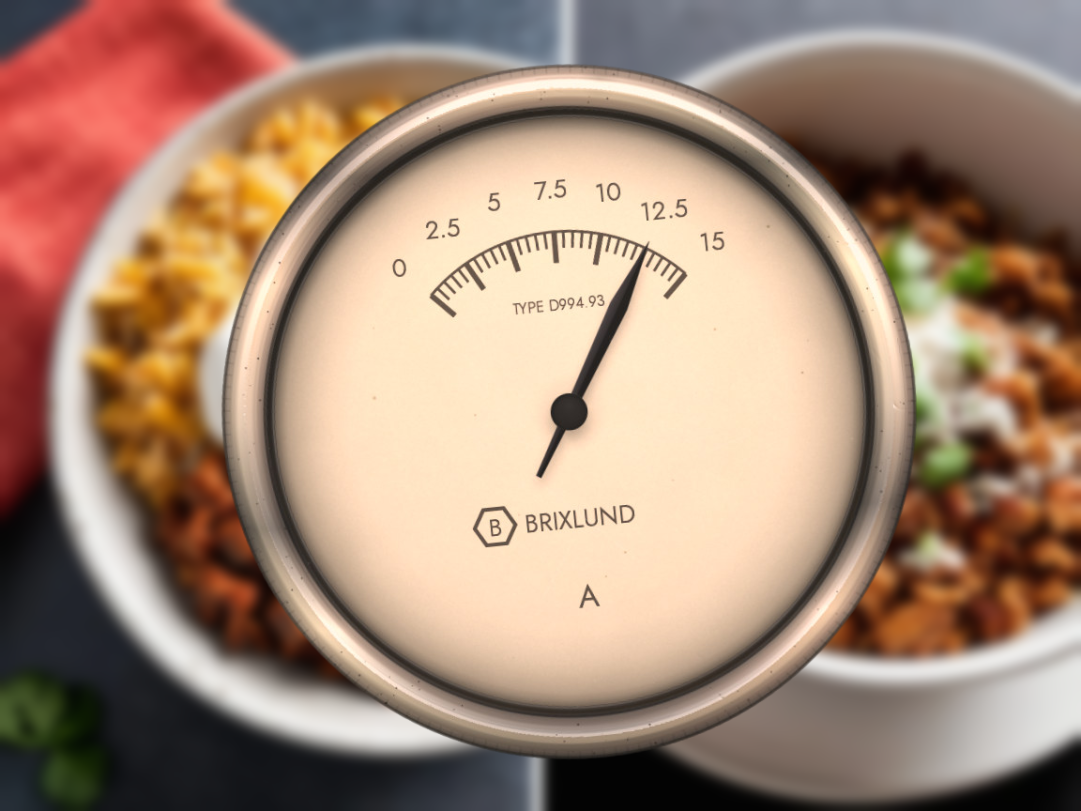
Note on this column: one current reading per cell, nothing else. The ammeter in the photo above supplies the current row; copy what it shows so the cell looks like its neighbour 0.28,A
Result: 12.5,A
